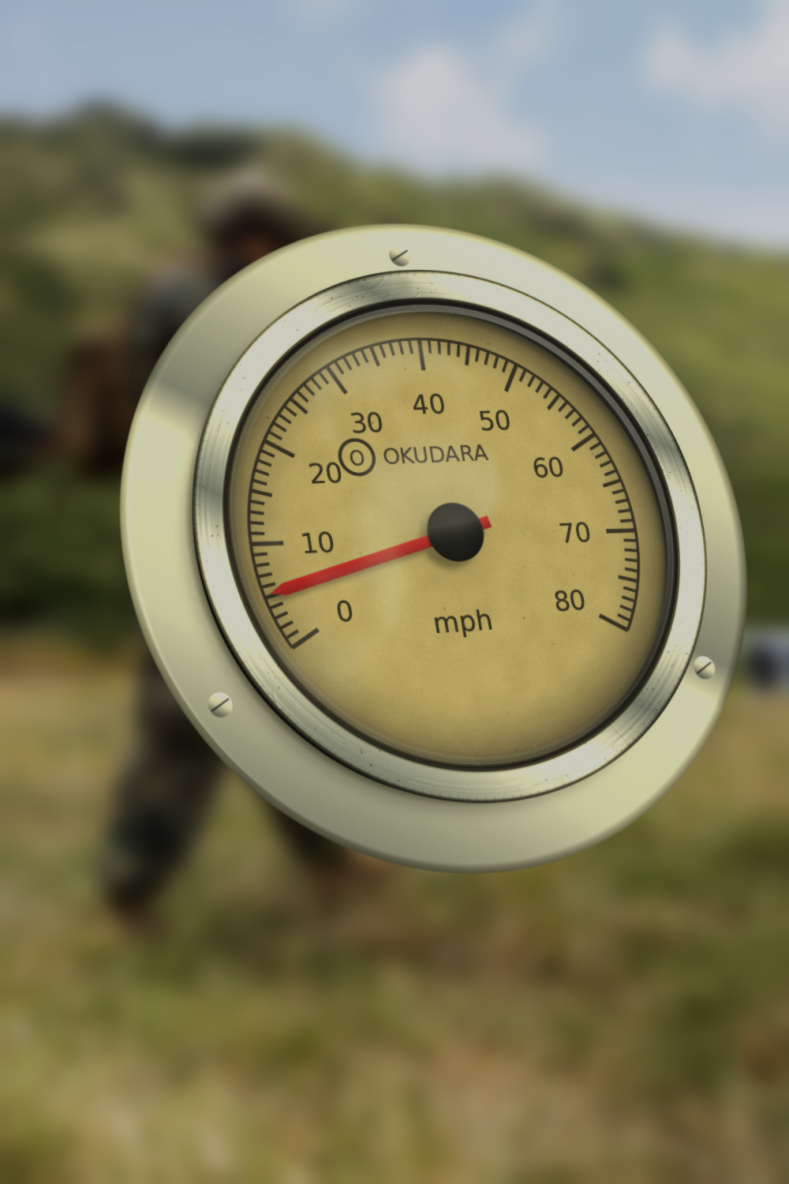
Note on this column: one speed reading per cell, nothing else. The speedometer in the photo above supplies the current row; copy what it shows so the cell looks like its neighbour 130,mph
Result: 5,mph
